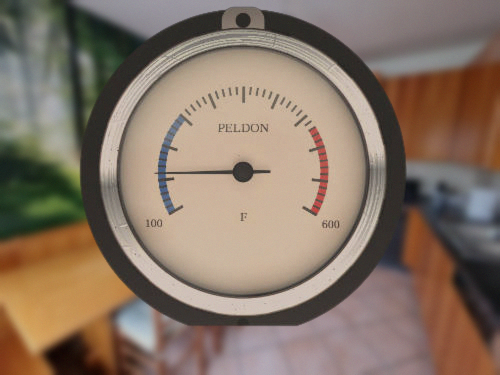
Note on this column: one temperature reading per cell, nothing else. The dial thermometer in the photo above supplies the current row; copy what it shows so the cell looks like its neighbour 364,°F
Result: 160,°F
